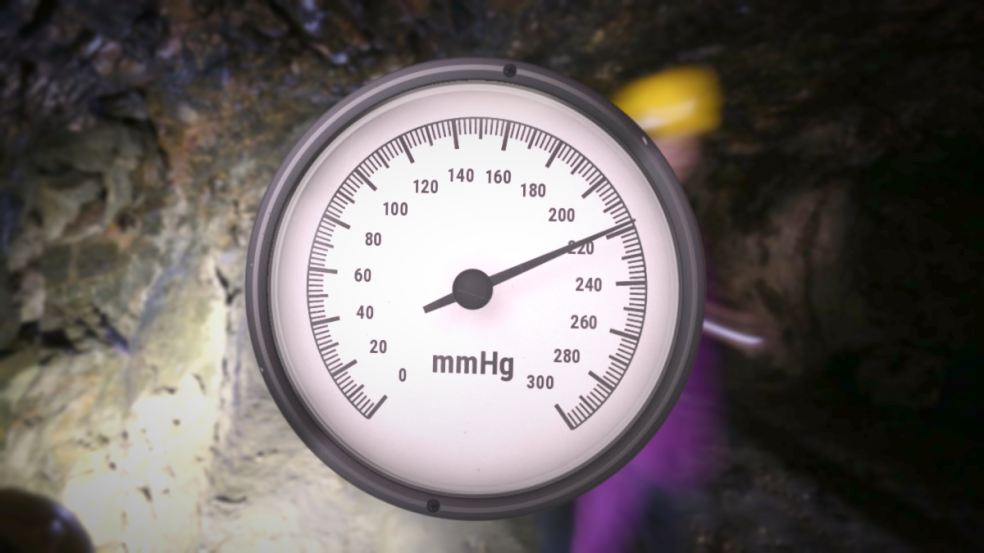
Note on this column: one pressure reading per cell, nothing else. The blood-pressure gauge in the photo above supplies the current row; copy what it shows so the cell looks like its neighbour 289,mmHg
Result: 218,mmHg
